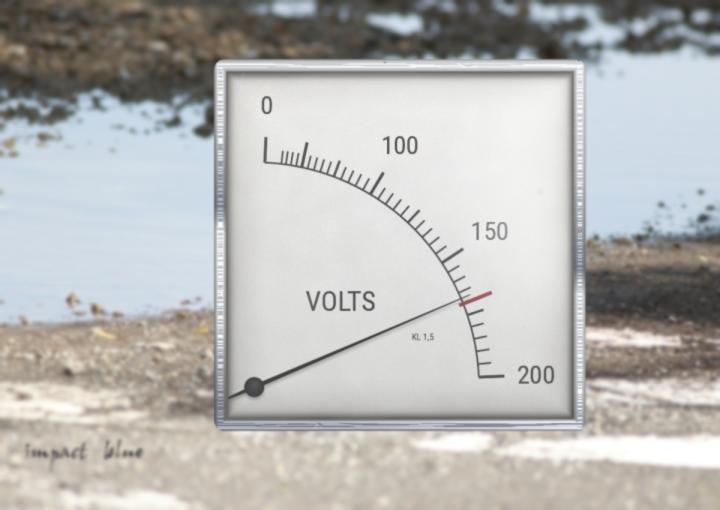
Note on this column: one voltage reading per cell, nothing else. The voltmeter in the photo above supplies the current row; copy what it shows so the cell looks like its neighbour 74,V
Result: 167.5,V
